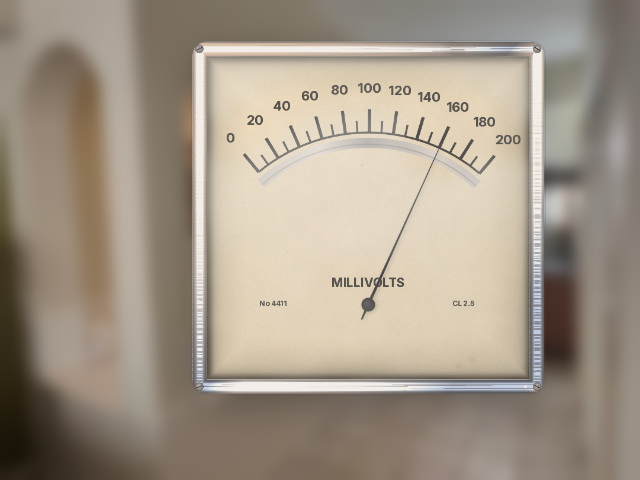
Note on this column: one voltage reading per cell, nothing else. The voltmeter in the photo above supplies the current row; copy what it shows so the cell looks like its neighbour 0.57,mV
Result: 160,mV
